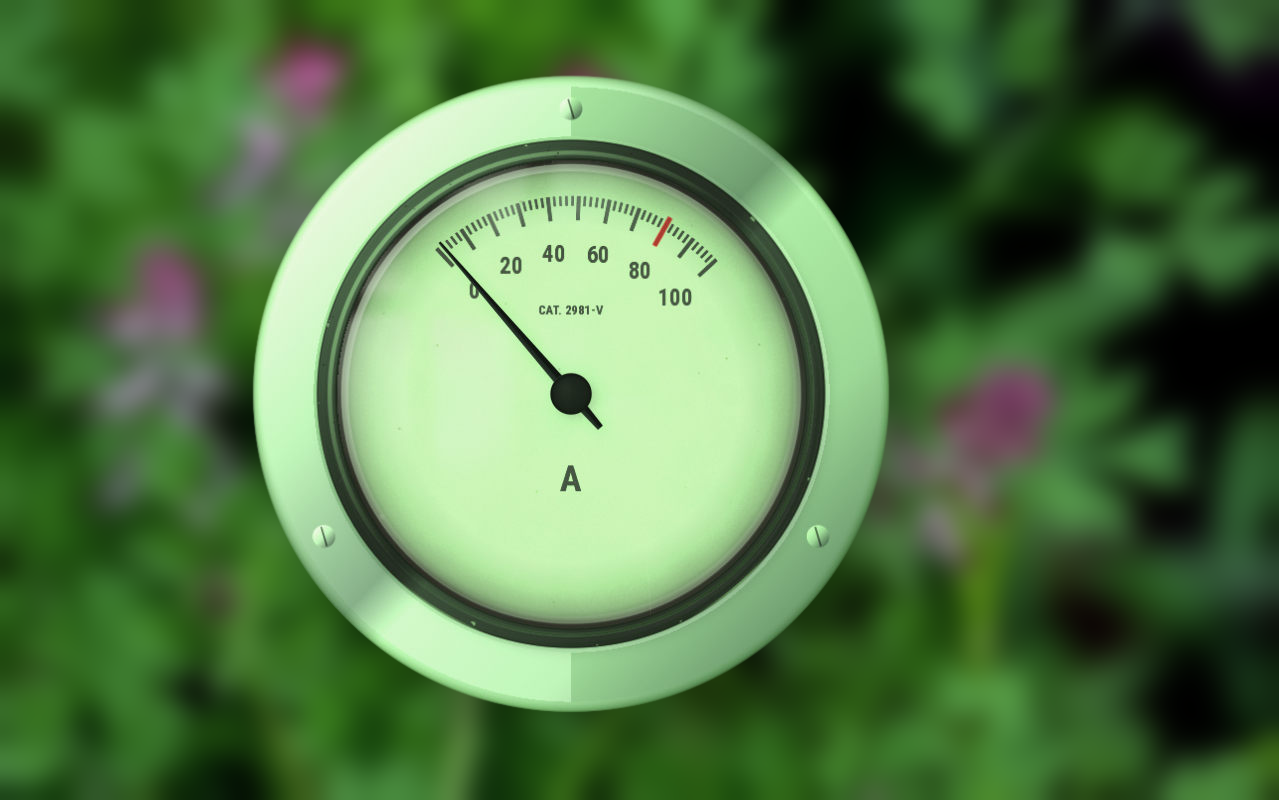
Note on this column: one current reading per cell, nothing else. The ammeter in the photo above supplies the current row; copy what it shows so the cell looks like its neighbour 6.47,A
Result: 2,A
